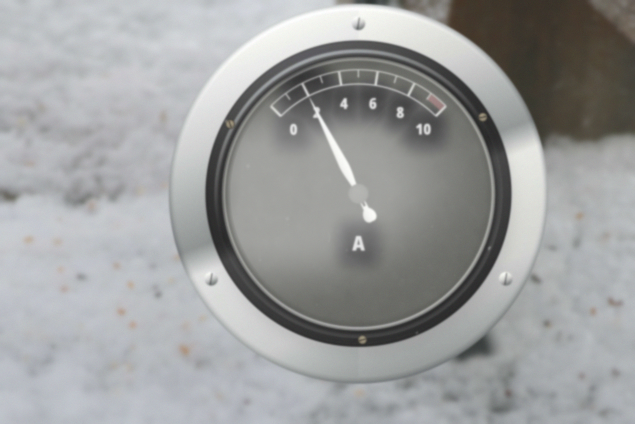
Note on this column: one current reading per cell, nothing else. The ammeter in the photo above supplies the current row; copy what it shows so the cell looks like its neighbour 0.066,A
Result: 2,A
